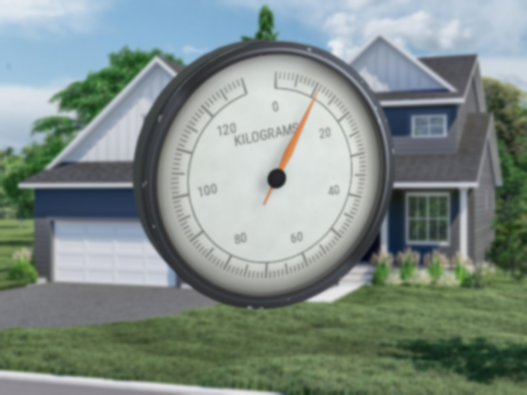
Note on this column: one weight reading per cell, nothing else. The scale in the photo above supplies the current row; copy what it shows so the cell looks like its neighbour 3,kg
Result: 10,kg
